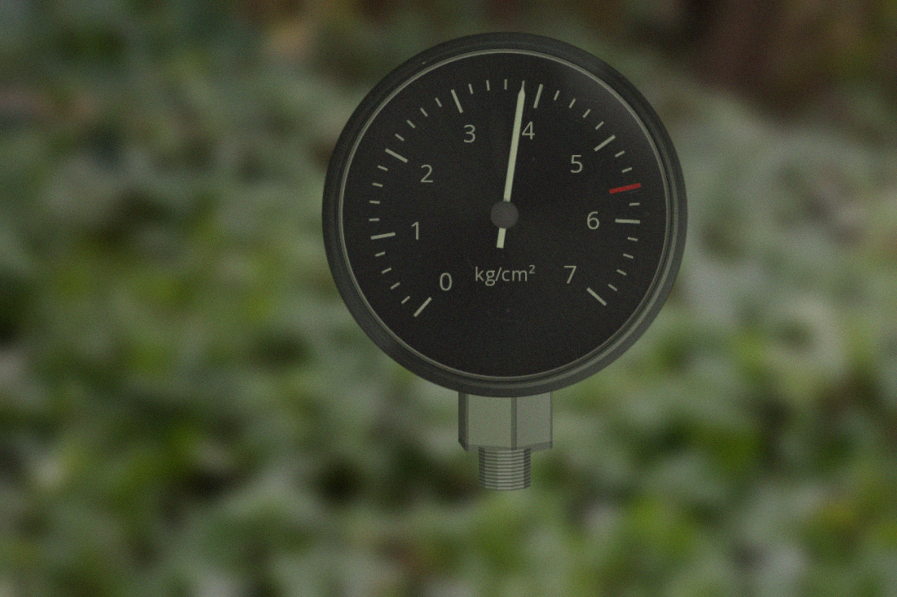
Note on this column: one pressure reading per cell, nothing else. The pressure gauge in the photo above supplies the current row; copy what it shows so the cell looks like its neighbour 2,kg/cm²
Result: 3.8,kg/cm²
